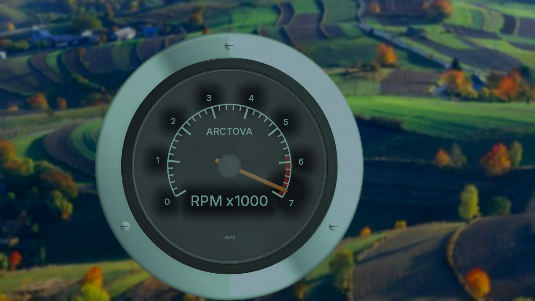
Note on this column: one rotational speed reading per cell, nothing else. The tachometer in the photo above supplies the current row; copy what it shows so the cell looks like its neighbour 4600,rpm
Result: 6800,rpm
